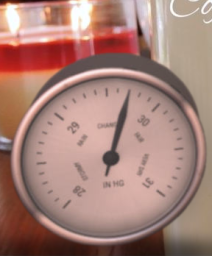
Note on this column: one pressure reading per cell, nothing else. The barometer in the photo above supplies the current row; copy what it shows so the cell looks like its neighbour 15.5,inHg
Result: 29.7,inHg
